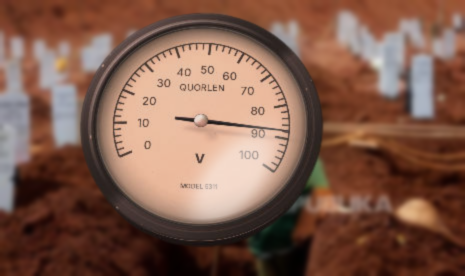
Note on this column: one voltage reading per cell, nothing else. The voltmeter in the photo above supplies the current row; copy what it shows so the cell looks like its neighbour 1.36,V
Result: 88,V
